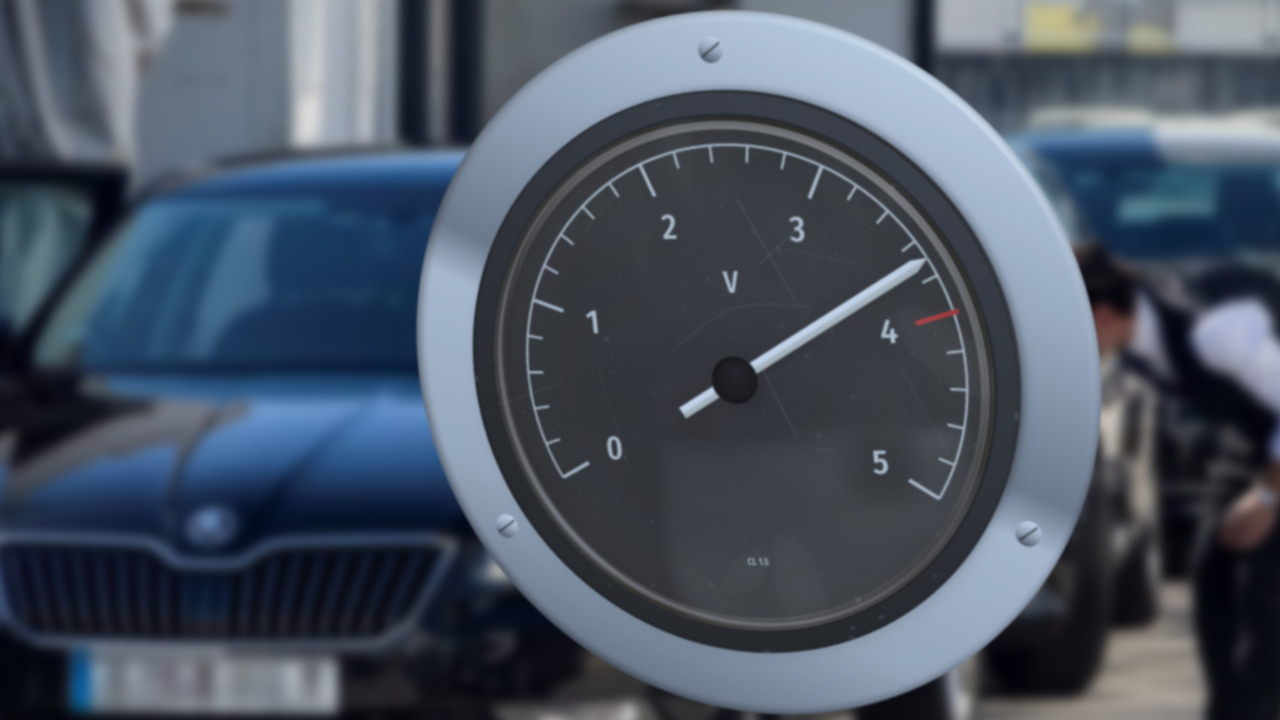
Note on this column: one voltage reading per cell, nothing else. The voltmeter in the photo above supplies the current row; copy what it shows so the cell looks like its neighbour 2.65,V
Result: 3.7,V
